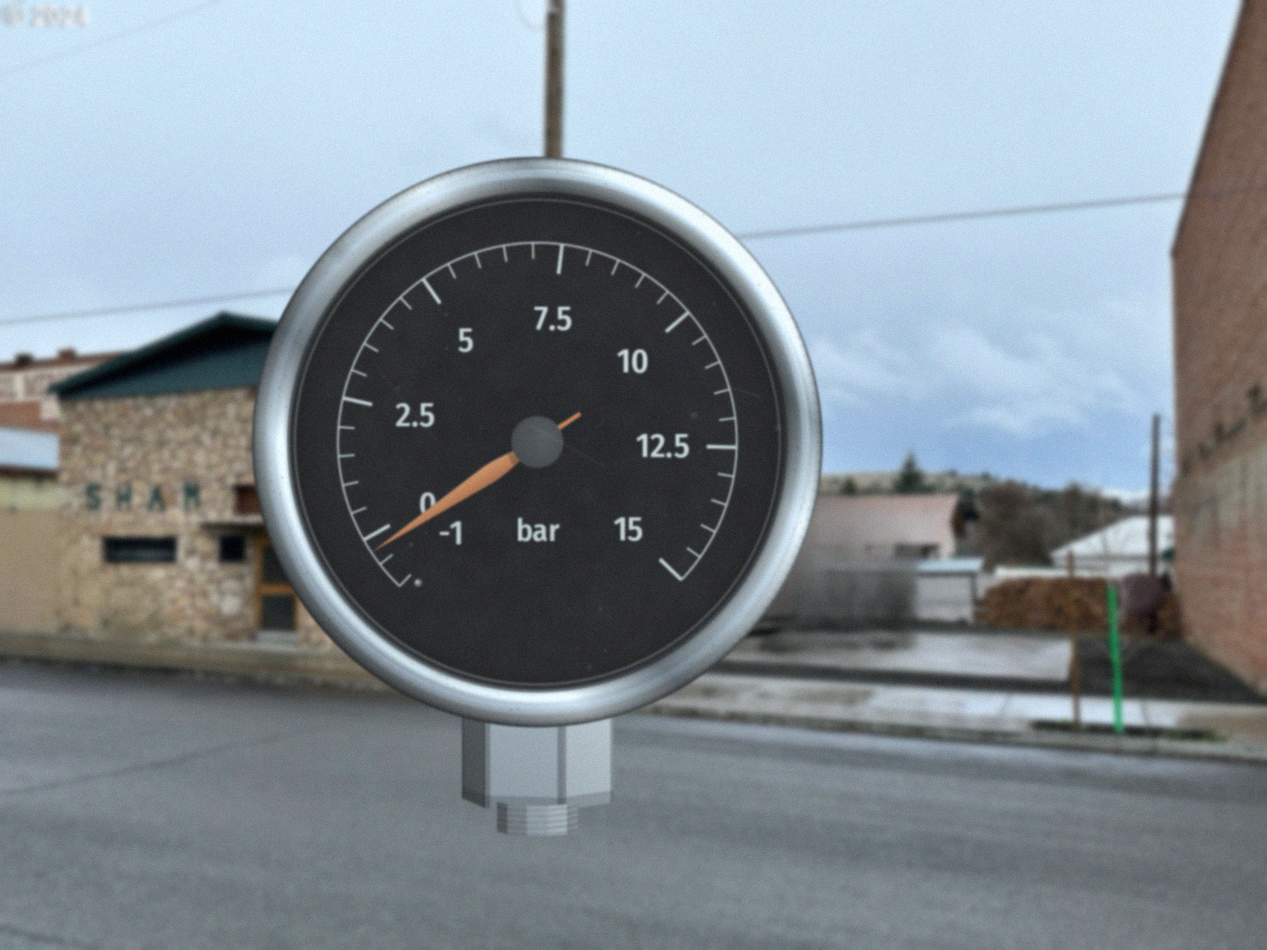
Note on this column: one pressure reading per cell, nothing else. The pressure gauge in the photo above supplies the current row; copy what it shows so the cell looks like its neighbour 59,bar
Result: -0.25,bar
